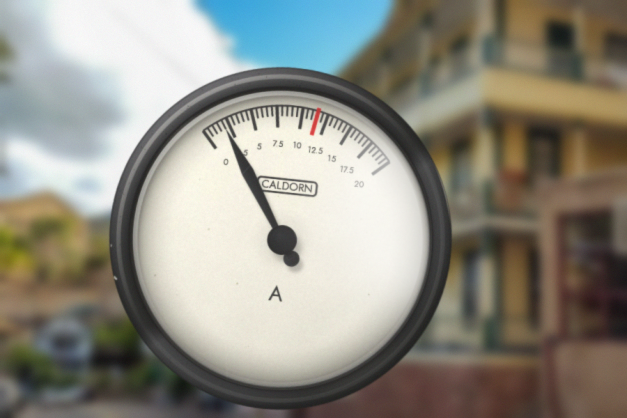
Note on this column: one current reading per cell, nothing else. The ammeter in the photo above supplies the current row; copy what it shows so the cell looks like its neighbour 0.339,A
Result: 2,A
